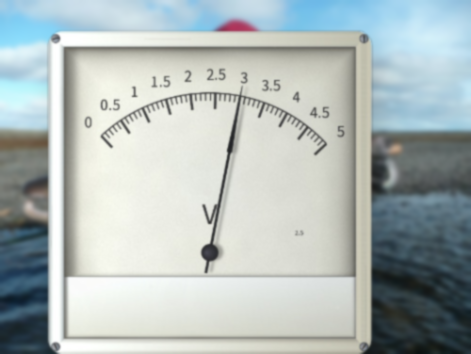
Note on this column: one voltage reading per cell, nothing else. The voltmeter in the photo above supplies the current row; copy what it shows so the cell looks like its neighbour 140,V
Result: 3,V
